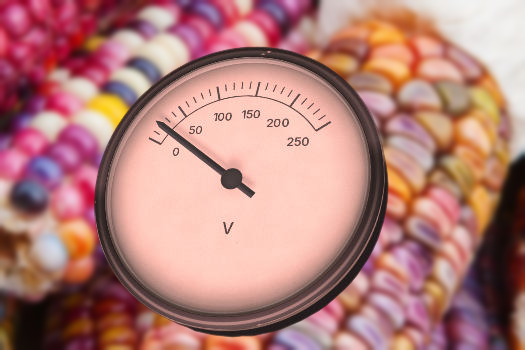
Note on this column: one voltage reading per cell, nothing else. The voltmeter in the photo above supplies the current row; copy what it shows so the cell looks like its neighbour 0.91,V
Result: 20,V
